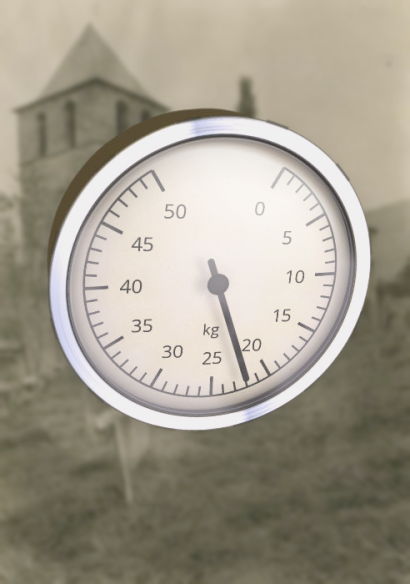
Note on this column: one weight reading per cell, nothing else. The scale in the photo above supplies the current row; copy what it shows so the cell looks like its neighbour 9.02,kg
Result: 22,kg
